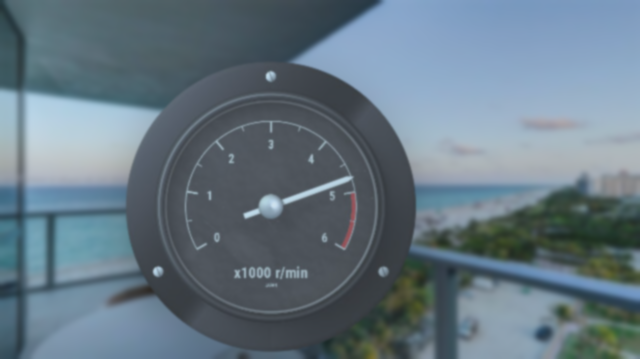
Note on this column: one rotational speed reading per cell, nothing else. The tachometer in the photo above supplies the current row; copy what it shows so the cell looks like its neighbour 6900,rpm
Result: 4750,rpm
